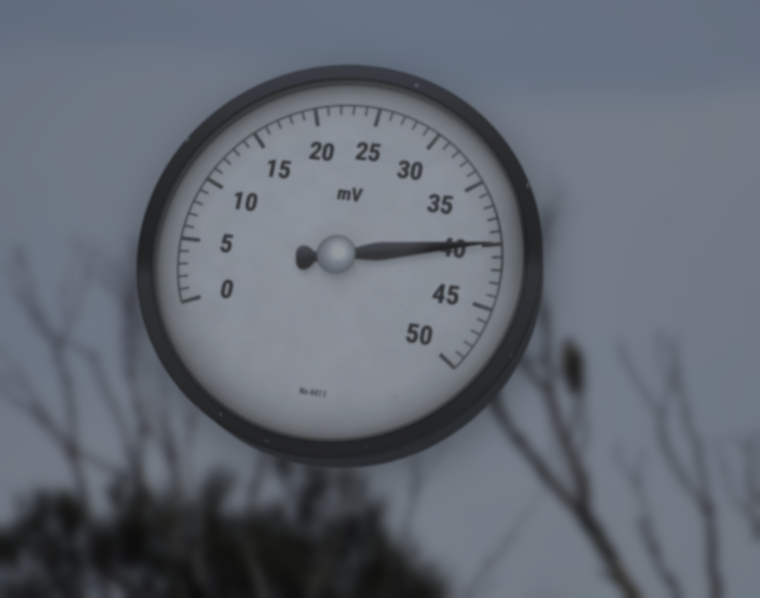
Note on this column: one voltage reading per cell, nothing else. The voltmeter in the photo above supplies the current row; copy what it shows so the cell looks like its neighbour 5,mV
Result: 40,mV
